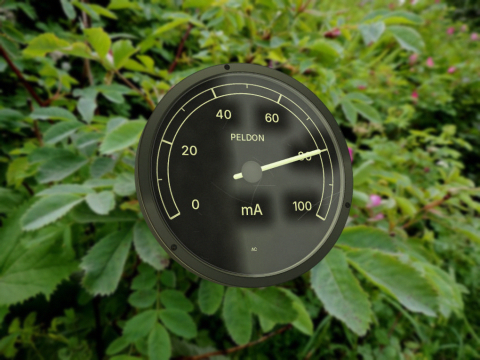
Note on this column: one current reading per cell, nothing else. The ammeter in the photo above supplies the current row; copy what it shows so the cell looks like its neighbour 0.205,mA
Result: 80,mA
